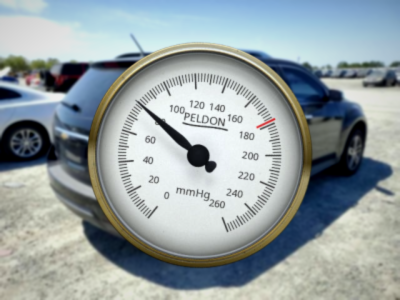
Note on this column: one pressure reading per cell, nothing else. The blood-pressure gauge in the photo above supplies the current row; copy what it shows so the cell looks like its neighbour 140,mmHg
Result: 80,mmHg
